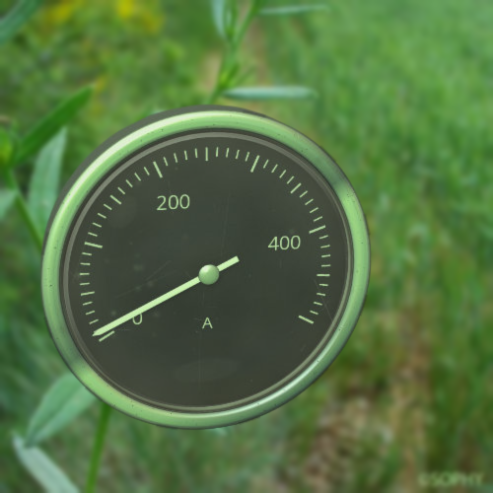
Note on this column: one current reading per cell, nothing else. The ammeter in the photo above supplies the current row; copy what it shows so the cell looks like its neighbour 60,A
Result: 10,A
